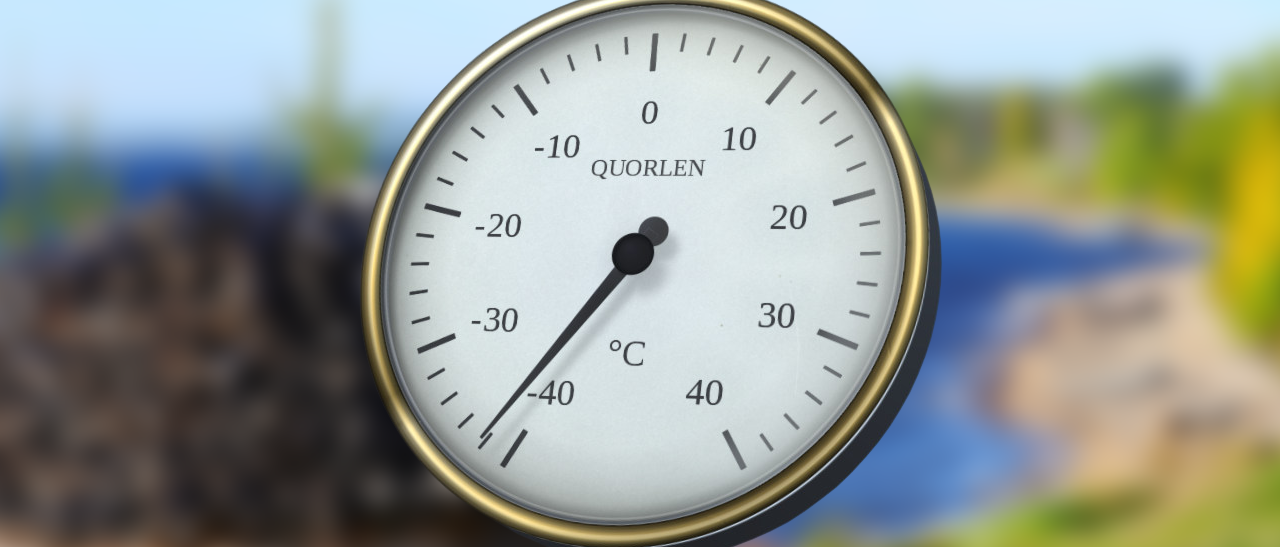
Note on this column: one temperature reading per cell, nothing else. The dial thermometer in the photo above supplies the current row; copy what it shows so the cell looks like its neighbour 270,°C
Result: -38,°C
